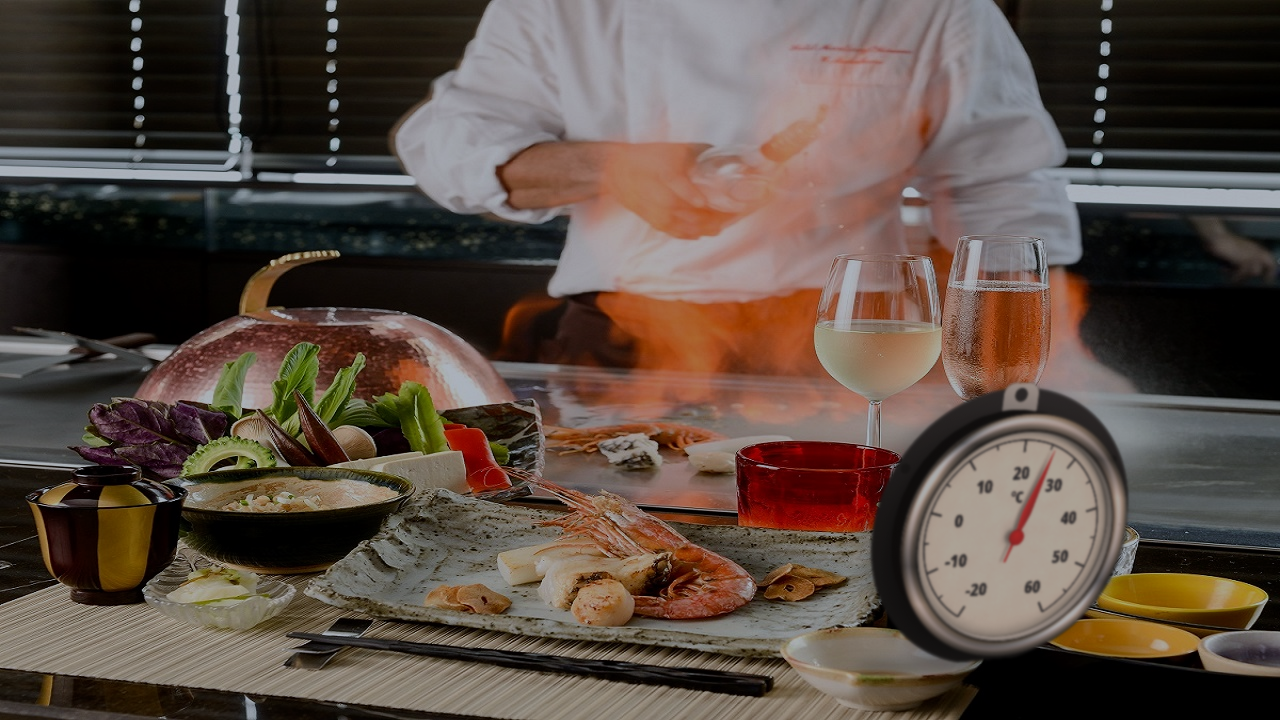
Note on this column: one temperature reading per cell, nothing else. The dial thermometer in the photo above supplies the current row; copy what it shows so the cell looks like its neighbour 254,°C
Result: 25,°C
